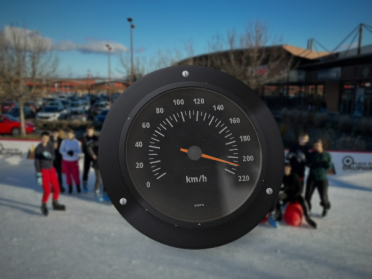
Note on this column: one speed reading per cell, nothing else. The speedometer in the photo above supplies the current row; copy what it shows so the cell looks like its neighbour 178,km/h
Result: 210,km/h
